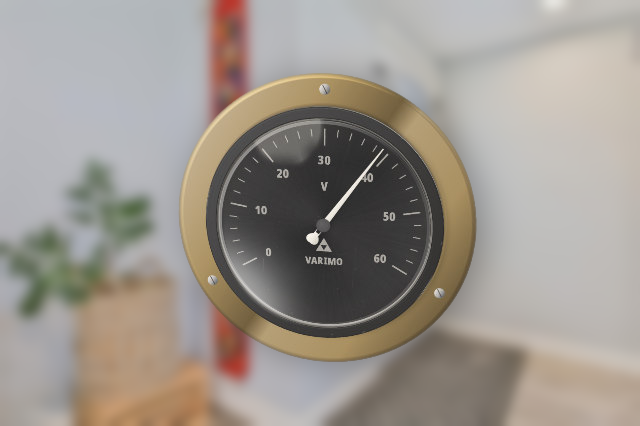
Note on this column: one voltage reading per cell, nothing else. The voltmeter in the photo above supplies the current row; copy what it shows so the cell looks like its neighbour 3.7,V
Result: 39,V
